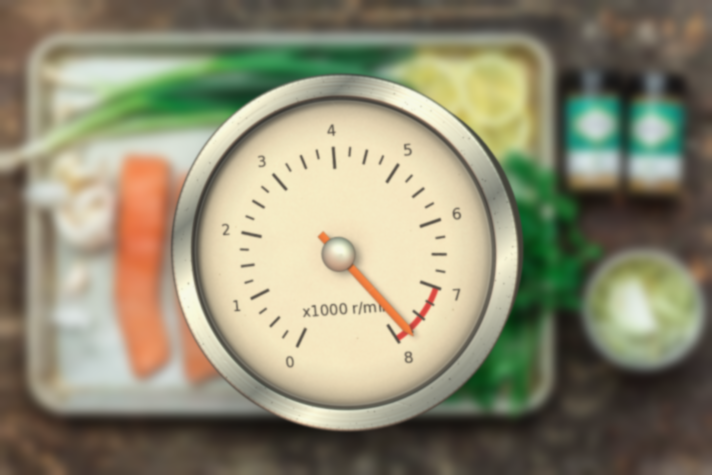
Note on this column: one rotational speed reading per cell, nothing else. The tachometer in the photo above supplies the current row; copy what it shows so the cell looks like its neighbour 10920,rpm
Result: 7750,rpm
